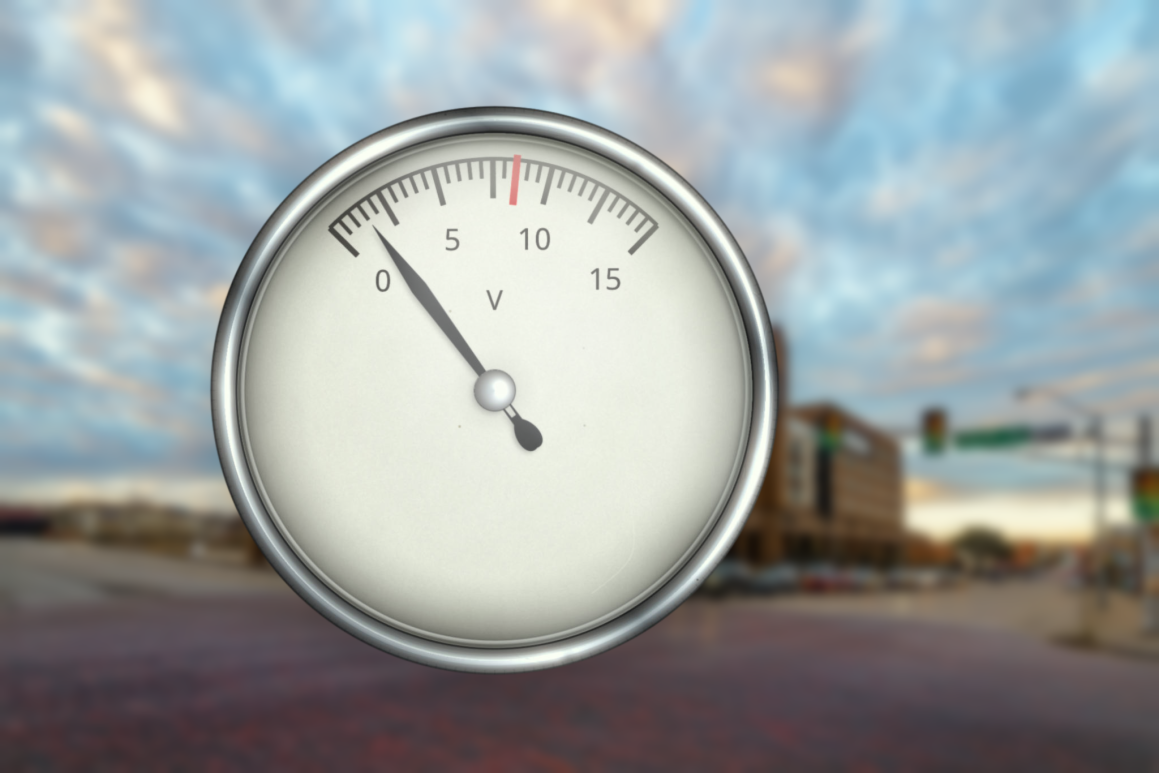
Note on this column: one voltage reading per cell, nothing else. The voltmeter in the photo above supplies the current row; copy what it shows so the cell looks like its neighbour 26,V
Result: 1.5,V
